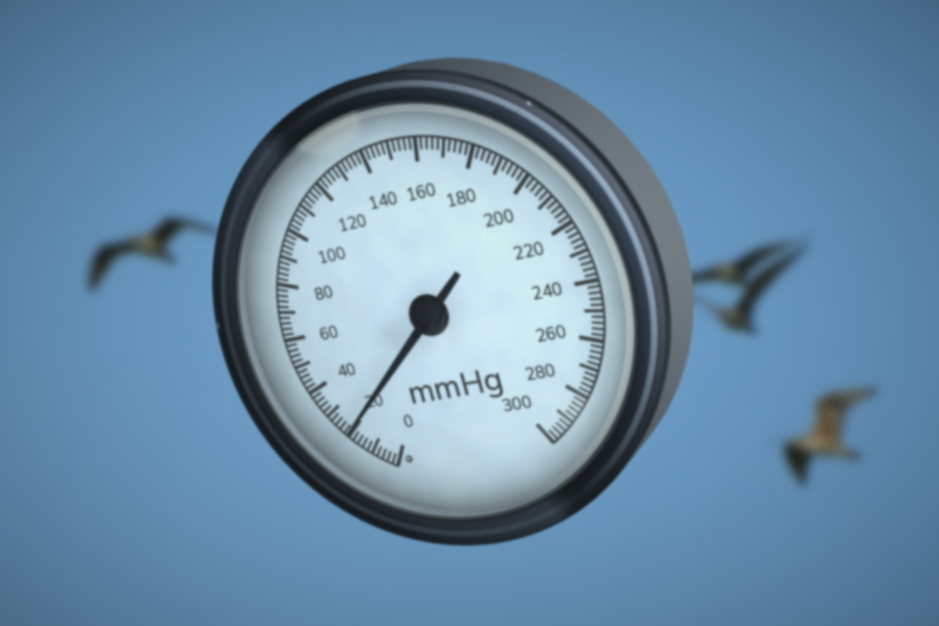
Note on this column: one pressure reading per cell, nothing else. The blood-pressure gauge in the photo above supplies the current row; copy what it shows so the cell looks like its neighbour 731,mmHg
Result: 20,mmHg
